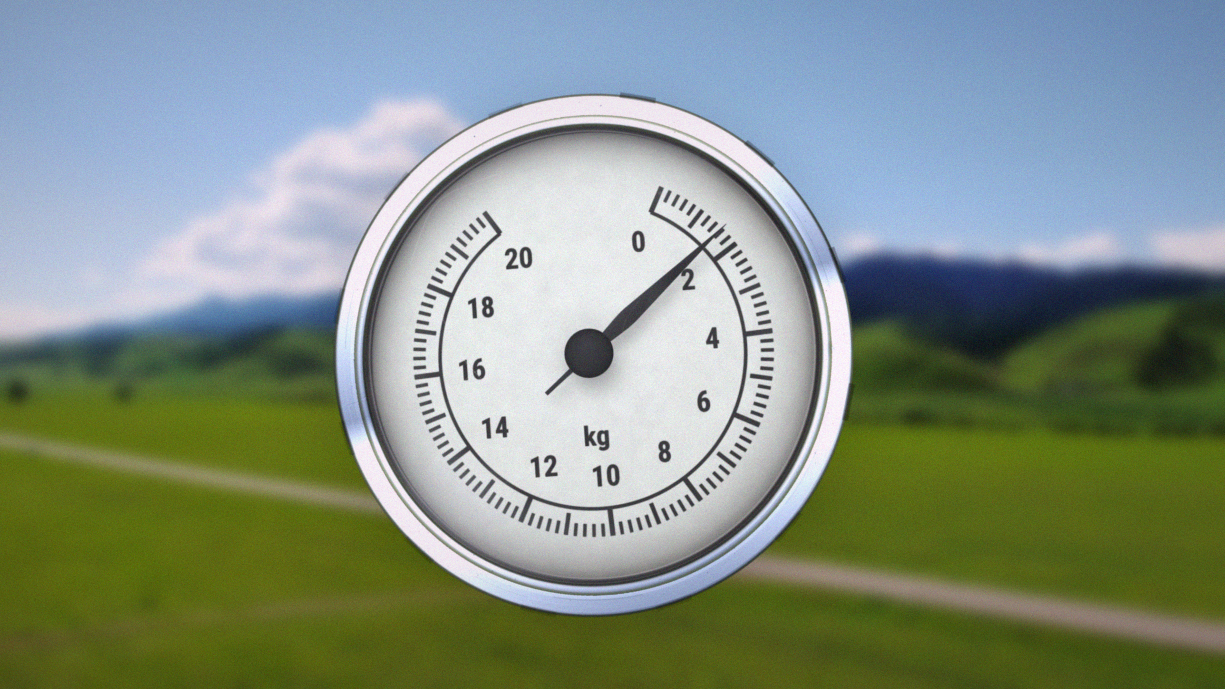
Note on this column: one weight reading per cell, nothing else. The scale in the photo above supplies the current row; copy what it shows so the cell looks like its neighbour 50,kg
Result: 1.6,kg
